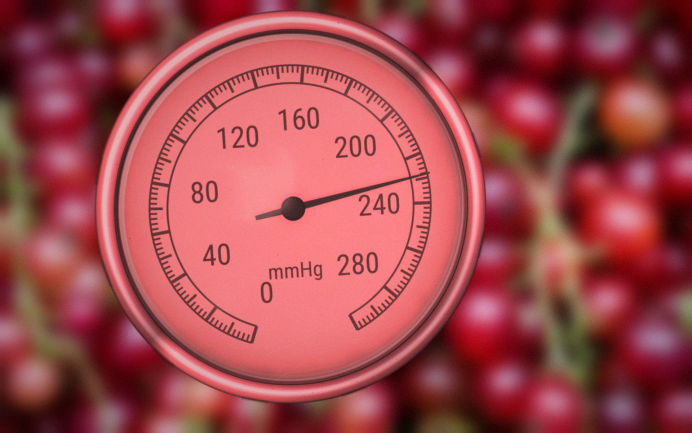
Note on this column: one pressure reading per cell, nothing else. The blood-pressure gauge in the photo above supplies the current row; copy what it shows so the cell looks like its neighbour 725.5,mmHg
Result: 228,mmHg
